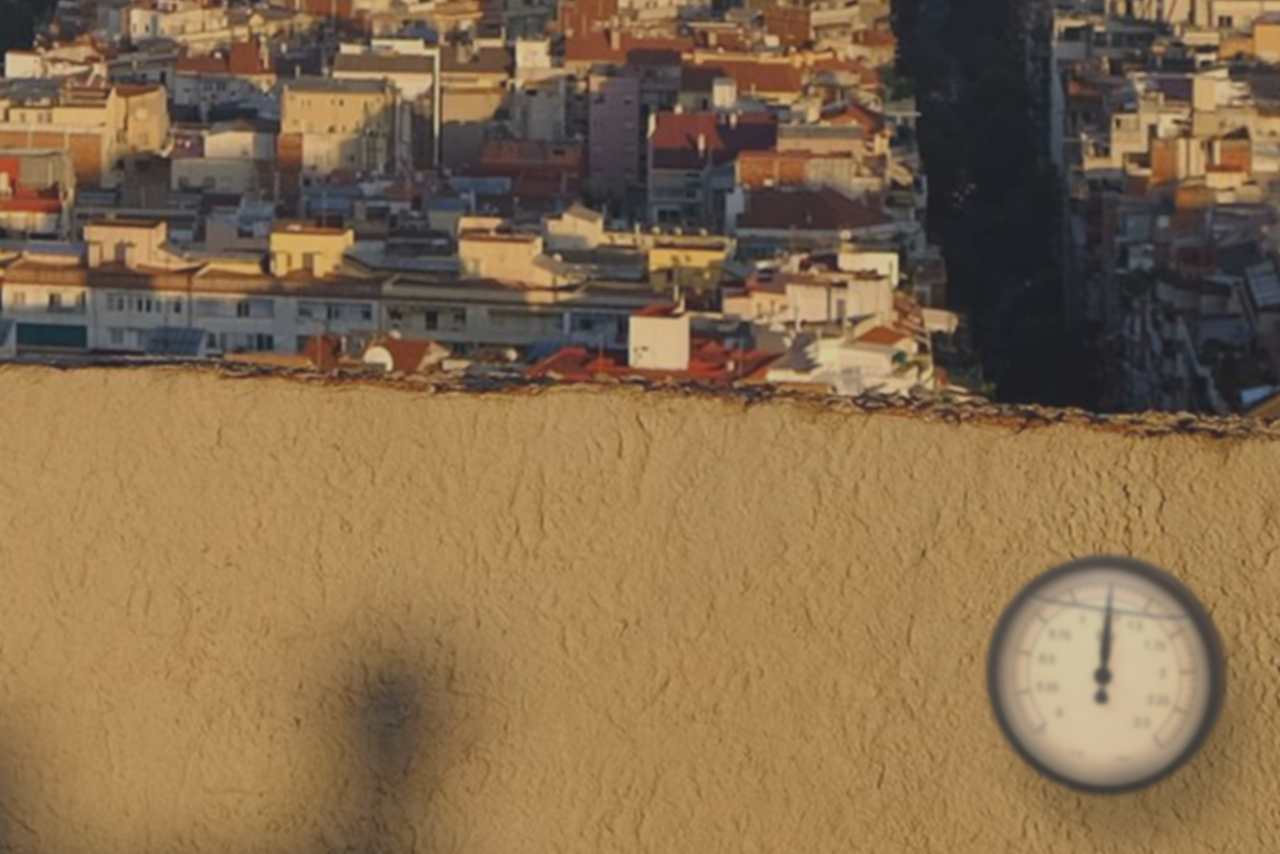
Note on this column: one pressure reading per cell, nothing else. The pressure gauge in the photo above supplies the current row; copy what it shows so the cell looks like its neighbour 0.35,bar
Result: 1.25,bar
